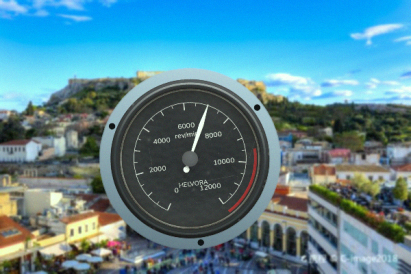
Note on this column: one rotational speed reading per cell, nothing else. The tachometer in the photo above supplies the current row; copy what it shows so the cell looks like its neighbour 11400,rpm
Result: 7000,rpm
